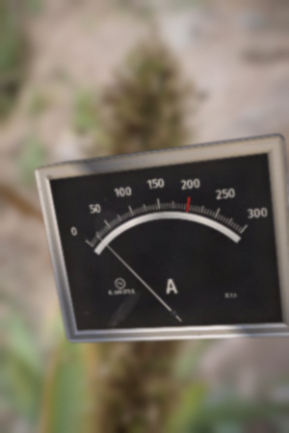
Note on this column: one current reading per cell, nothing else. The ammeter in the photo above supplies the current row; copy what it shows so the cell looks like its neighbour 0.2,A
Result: 25,A
